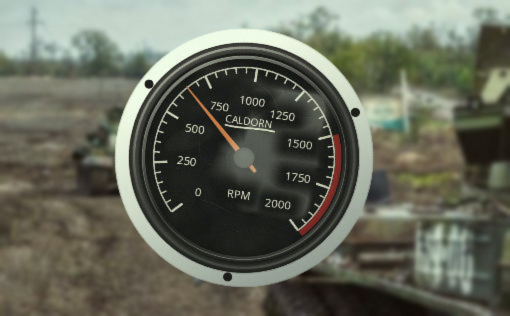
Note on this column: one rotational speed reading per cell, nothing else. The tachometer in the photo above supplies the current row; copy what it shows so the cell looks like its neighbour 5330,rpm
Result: 650,rpm
